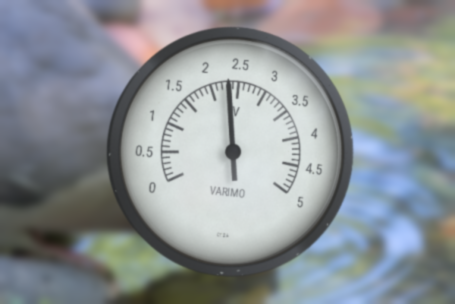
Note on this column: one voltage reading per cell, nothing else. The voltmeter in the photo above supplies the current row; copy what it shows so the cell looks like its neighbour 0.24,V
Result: 2.3,V
